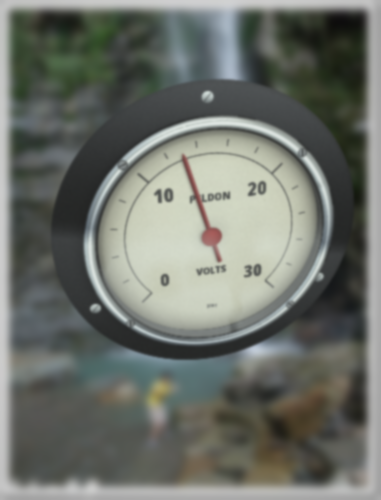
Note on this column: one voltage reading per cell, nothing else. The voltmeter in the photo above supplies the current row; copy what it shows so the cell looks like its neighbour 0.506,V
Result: 13,V
